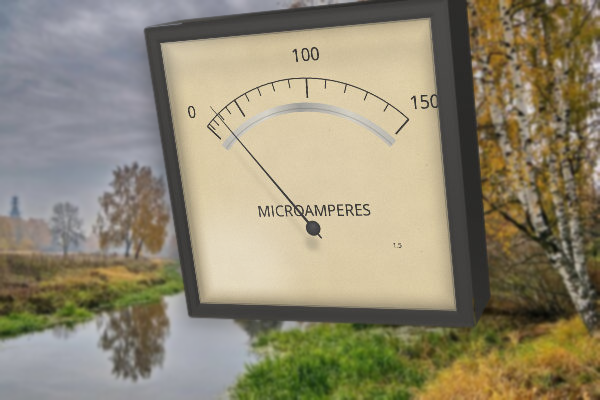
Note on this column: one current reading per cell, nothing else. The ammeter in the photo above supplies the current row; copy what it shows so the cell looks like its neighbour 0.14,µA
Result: 30,µA
